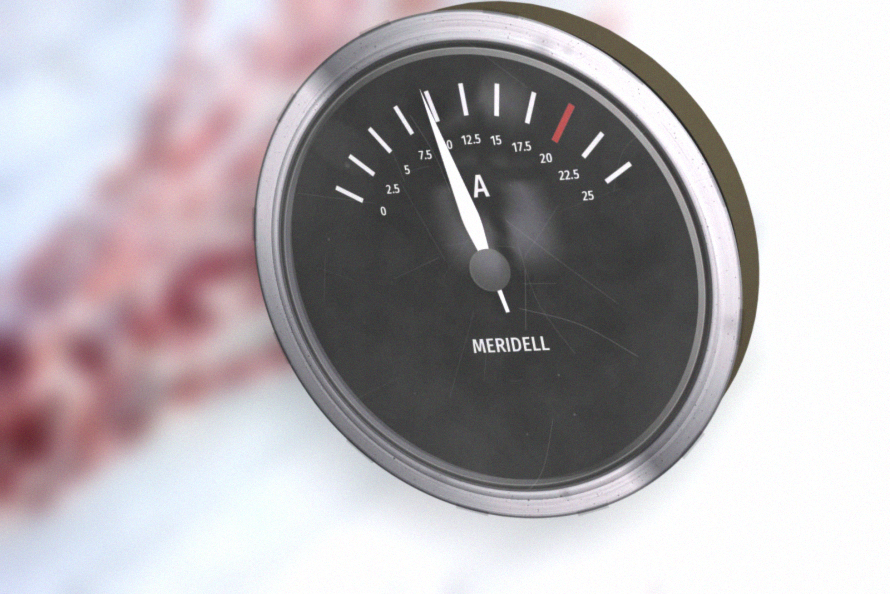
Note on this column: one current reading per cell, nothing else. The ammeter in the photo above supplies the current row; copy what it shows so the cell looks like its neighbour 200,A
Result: 10,A
